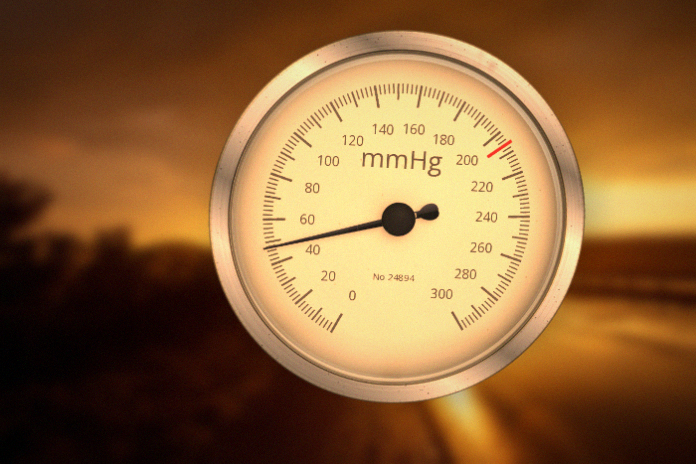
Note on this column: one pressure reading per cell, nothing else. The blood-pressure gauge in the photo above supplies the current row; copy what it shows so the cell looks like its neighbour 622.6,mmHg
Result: 48,mmHg
